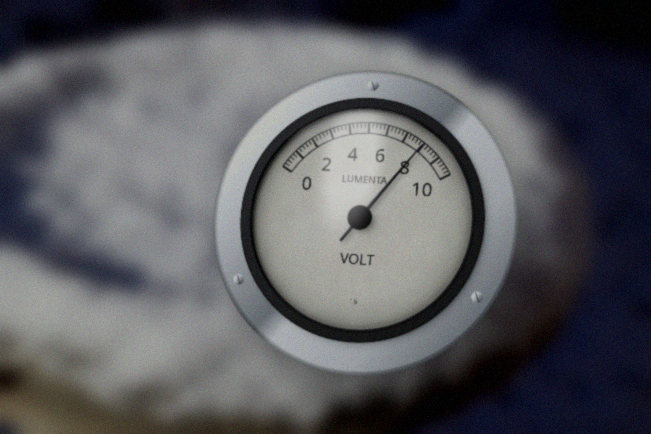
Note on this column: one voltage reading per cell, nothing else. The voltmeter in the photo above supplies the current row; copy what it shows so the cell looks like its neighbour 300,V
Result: 8,V
